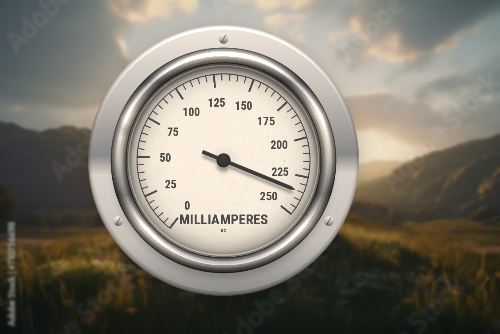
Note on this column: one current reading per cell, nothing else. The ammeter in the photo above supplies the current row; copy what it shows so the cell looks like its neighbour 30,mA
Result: 235,mA
